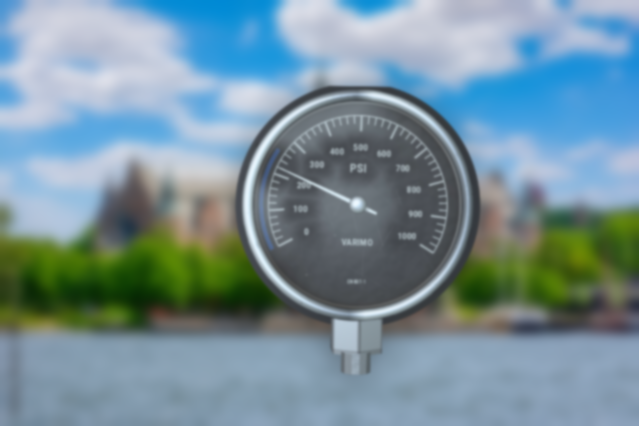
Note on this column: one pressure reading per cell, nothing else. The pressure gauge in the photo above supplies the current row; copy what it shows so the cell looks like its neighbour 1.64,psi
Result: 220,psi
